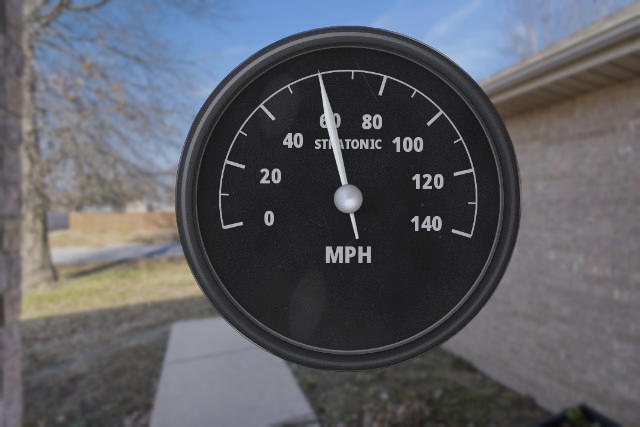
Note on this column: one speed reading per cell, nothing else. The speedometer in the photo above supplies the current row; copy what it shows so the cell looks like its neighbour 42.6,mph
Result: 60,mph
